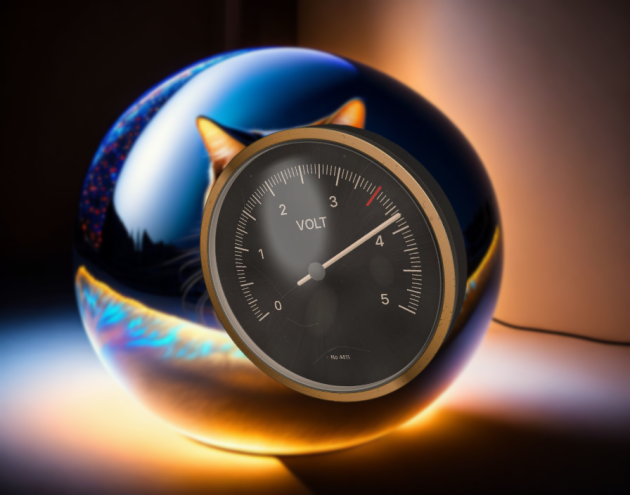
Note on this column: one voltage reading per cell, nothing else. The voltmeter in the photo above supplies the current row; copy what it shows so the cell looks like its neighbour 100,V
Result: 3.85,V
